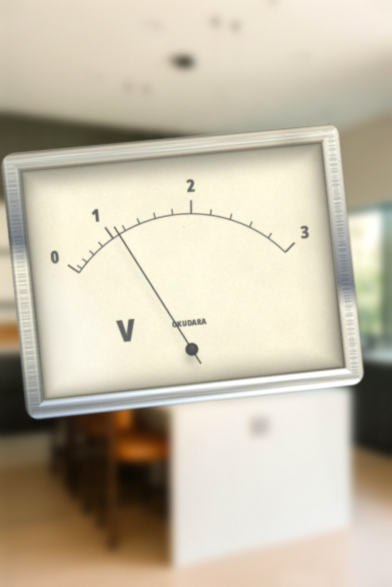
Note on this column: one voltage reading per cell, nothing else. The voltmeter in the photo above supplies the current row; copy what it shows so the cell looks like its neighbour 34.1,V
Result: 1.1,V
